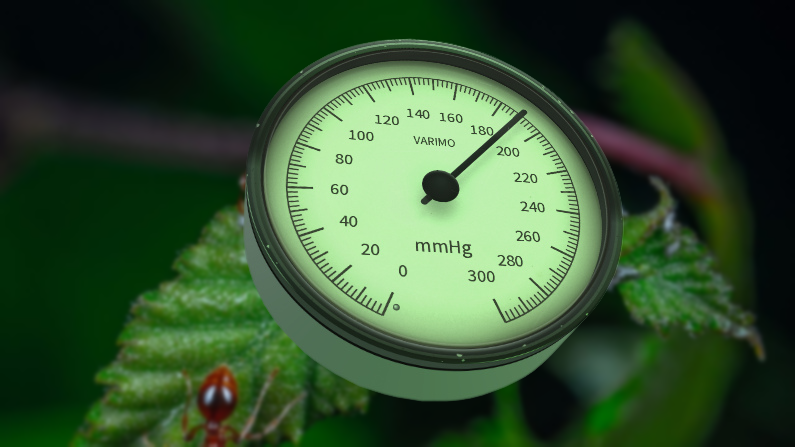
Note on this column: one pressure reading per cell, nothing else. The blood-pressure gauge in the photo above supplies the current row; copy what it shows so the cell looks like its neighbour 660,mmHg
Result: 190,mmHg
